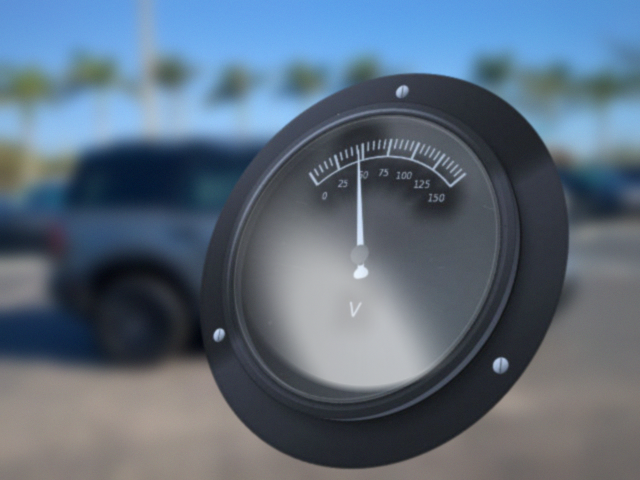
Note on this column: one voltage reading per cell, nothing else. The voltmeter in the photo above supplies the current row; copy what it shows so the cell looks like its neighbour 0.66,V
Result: 50,V
